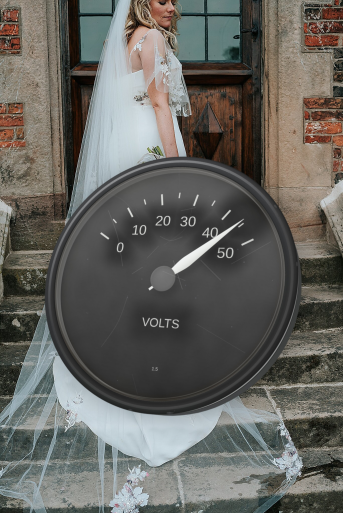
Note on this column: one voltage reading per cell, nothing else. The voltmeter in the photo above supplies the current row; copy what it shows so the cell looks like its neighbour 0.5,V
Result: 45,V
